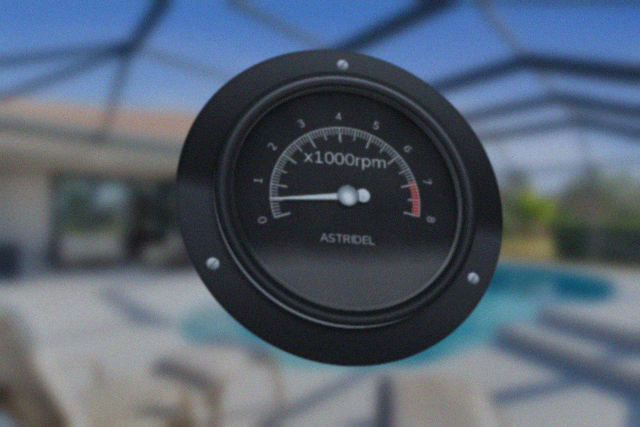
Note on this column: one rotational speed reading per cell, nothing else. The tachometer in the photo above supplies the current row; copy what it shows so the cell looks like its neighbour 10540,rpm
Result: 500,rpm
